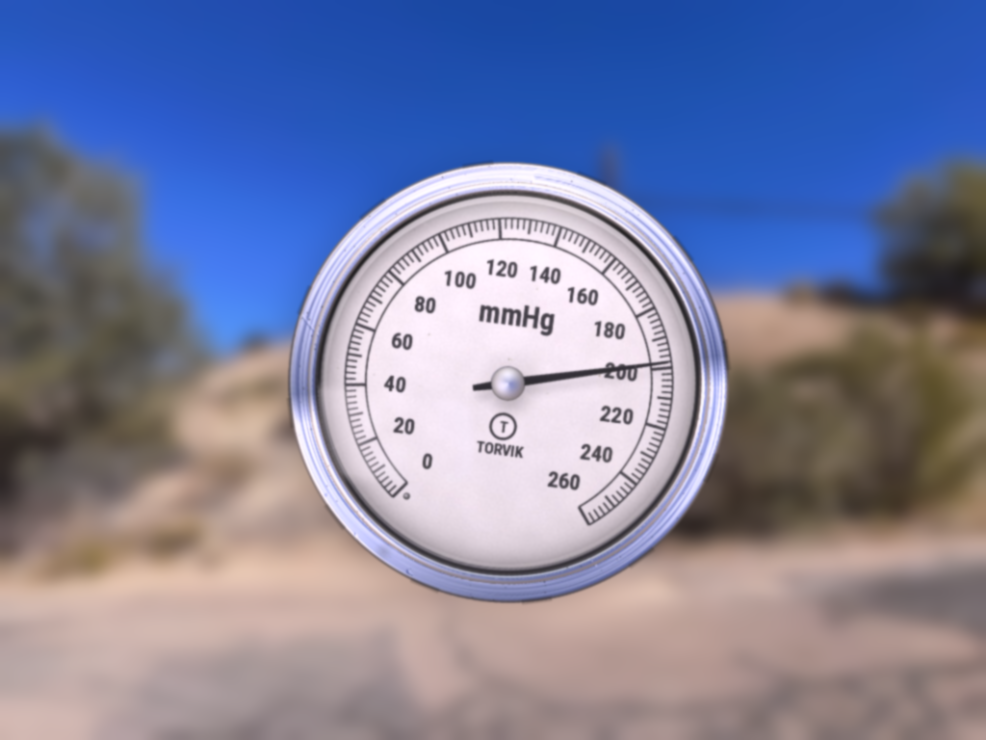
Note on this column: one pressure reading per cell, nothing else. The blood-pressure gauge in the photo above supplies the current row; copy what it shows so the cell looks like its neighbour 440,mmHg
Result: 198,mmHg
